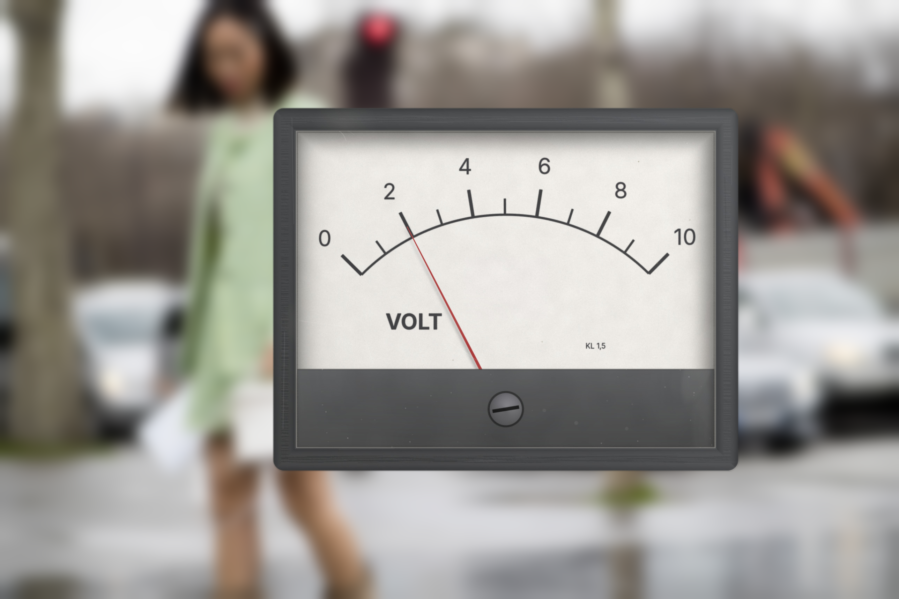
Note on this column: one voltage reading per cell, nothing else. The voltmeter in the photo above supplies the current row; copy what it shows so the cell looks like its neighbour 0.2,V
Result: 2,V
